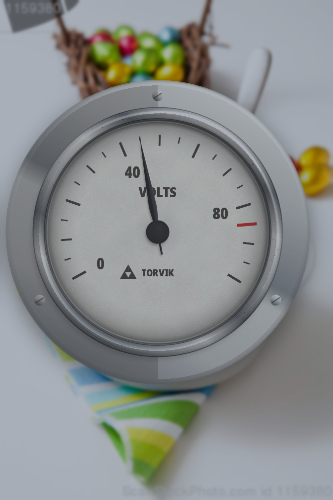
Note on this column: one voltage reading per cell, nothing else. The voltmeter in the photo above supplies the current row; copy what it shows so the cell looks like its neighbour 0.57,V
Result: 45,V
